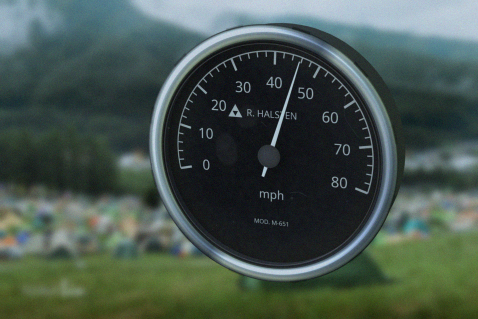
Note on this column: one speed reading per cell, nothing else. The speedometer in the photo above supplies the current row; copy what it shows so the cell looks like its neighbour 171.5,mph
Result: 46,mph
